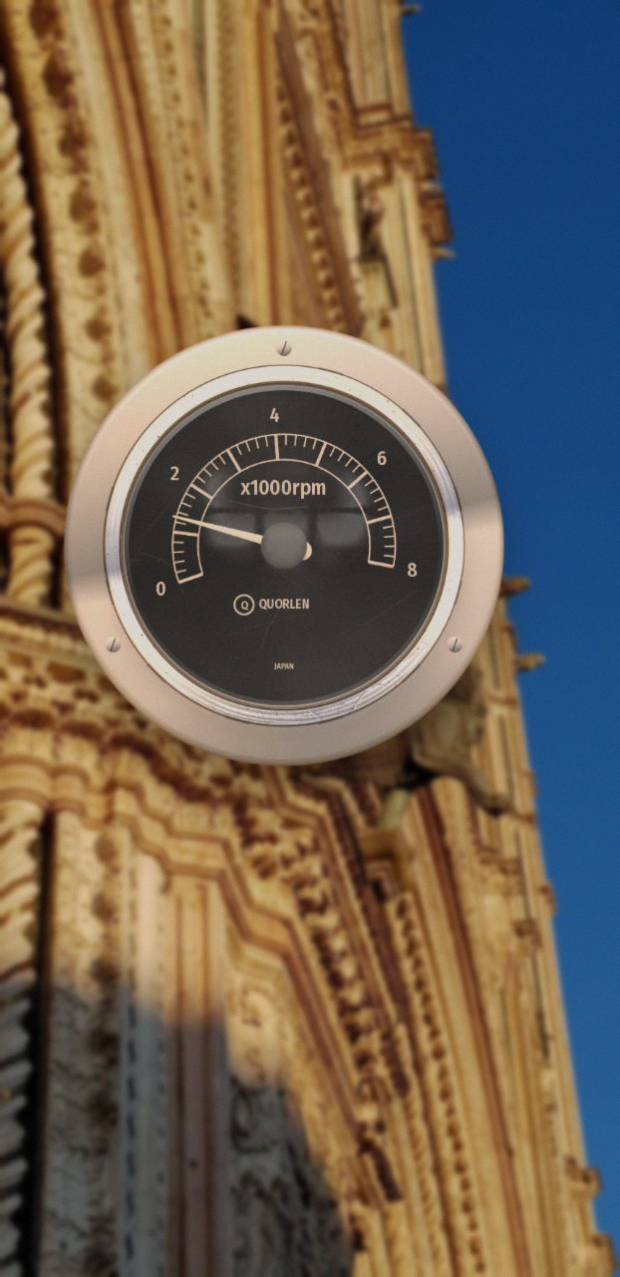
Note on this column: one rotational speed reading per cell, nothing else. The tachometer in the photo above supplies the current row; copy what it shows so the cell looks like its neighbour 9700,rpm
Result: 1300,rpm
